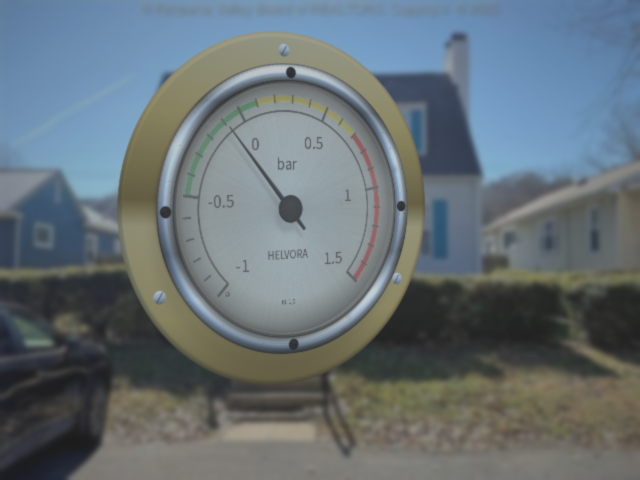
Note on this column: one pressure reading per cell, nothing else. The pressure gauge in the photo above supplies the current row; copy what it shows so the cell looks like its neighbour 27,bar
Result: -0.1,bar
